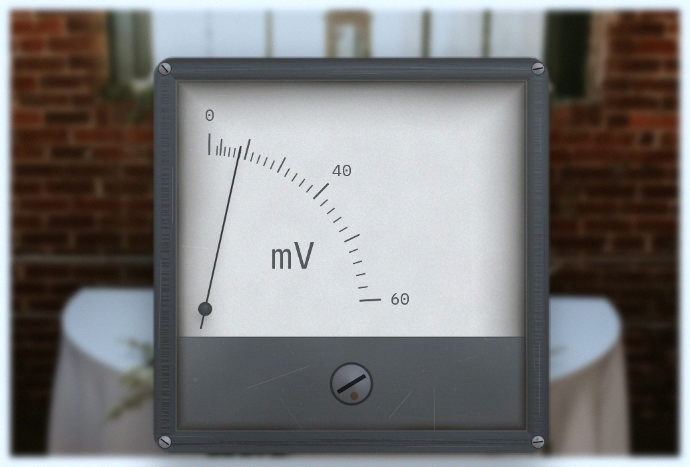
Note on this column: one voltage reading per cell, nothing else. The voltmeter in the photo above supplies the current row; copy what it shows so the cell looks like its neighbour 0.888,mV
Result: 18,mV
